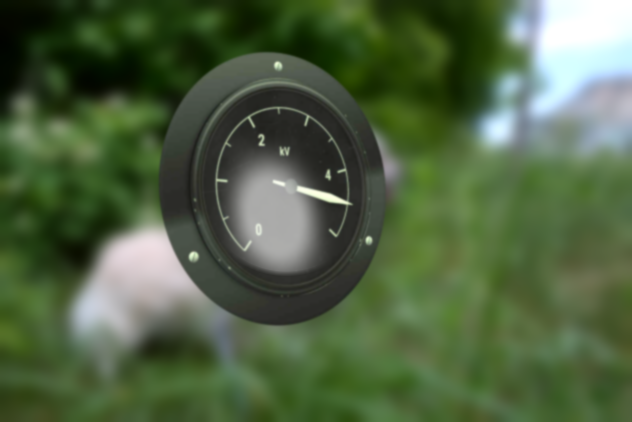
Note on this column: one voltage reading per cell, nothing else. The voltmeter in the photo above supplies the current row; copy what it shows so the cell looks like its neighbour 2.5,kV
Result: 4.5,kV
